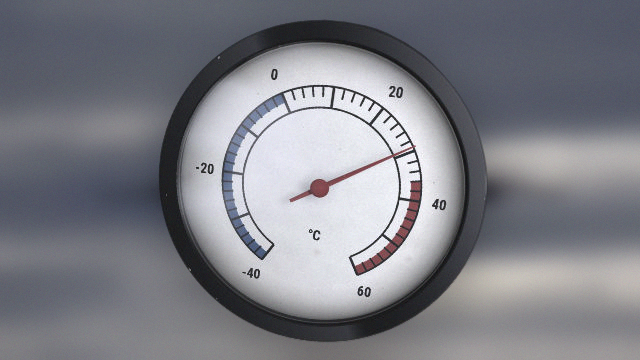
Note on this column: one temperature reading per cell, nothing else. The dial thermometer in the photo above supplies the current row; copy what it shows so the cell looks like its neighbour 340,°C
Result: 29,°C
